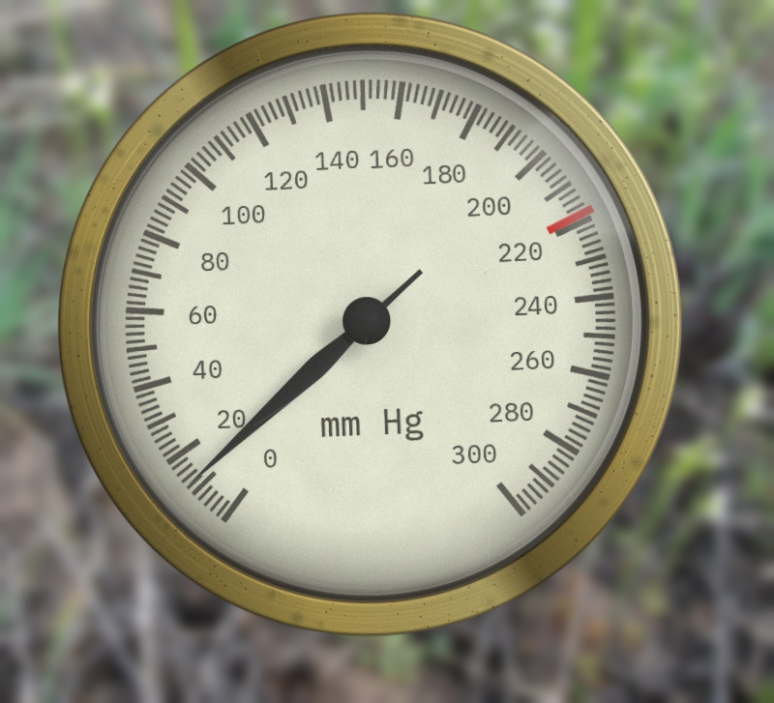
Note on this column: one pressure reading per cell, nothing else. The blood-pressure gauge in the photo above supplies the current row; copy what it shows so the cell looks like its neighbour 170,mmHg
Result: 12,mmHg
